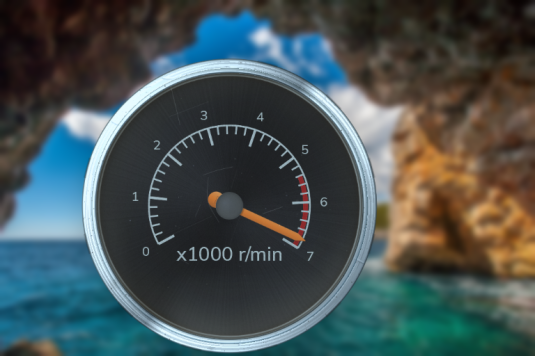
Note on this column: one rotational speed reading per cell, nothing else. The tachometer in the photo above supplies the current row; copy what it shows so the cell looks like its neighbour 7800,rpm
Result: 6800,rpm
